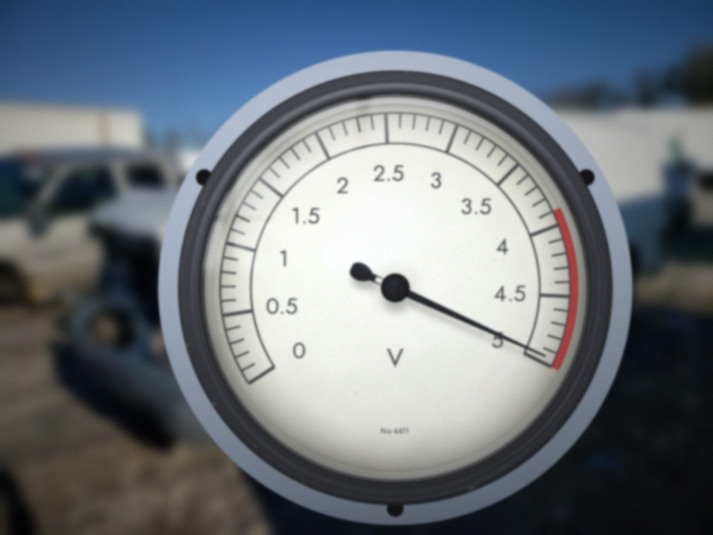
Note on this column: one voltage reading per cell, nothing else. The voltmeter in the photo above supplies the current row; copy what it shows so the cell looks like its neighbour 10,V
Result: 4.95,V
